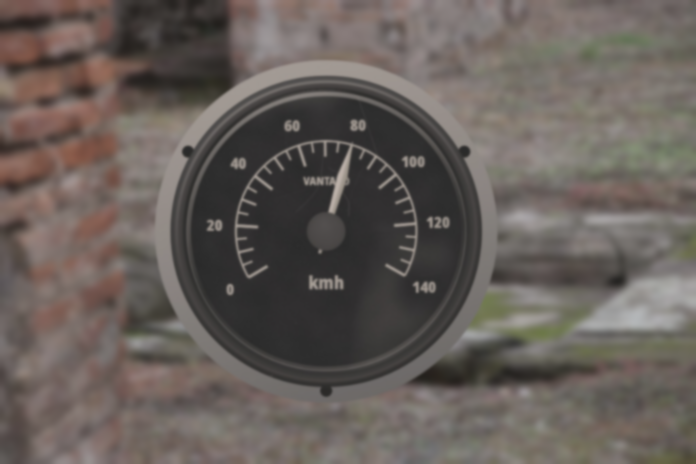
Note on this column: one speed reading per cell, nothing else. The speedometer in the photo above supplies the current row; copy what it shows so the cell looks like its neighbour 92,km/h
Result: 80,km/h
